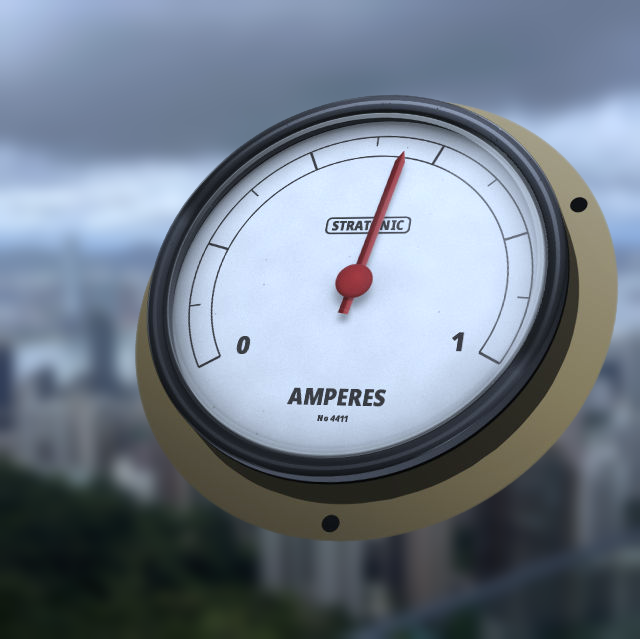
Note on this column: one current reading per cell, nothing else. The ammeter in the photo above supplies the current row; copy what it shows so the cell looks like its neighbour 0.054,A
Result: 0.55,A
